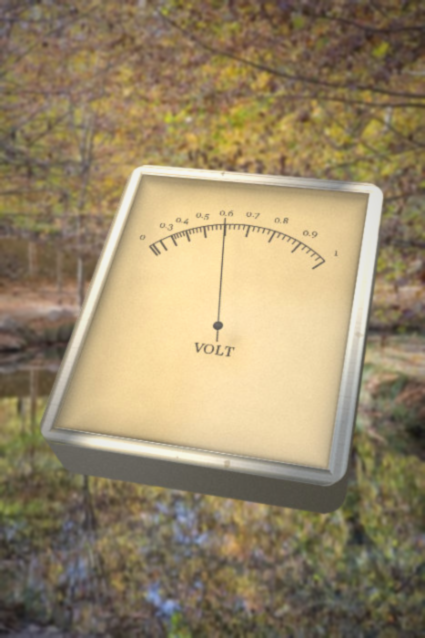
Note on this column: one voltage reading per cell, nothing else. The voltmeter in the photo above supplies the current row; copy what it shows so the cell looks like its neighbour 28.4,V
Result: 0.6,V
